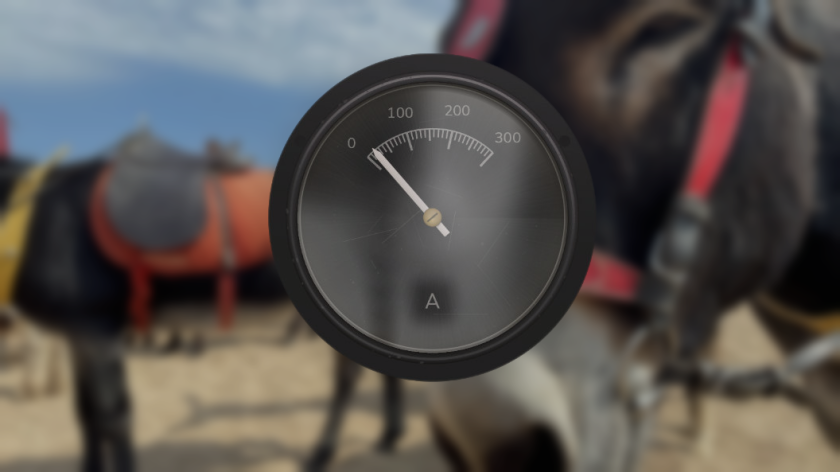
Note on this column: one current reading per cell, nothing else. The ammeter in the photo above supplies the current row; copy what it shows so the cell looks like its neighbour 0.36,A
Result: 20,A
